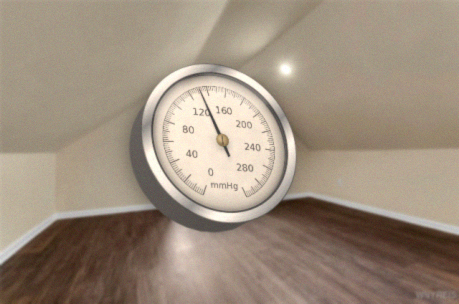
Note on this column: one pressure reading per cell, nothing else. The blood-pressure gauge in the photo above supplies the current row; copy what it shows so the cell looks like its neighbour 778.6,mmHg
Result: 130,mmHg
